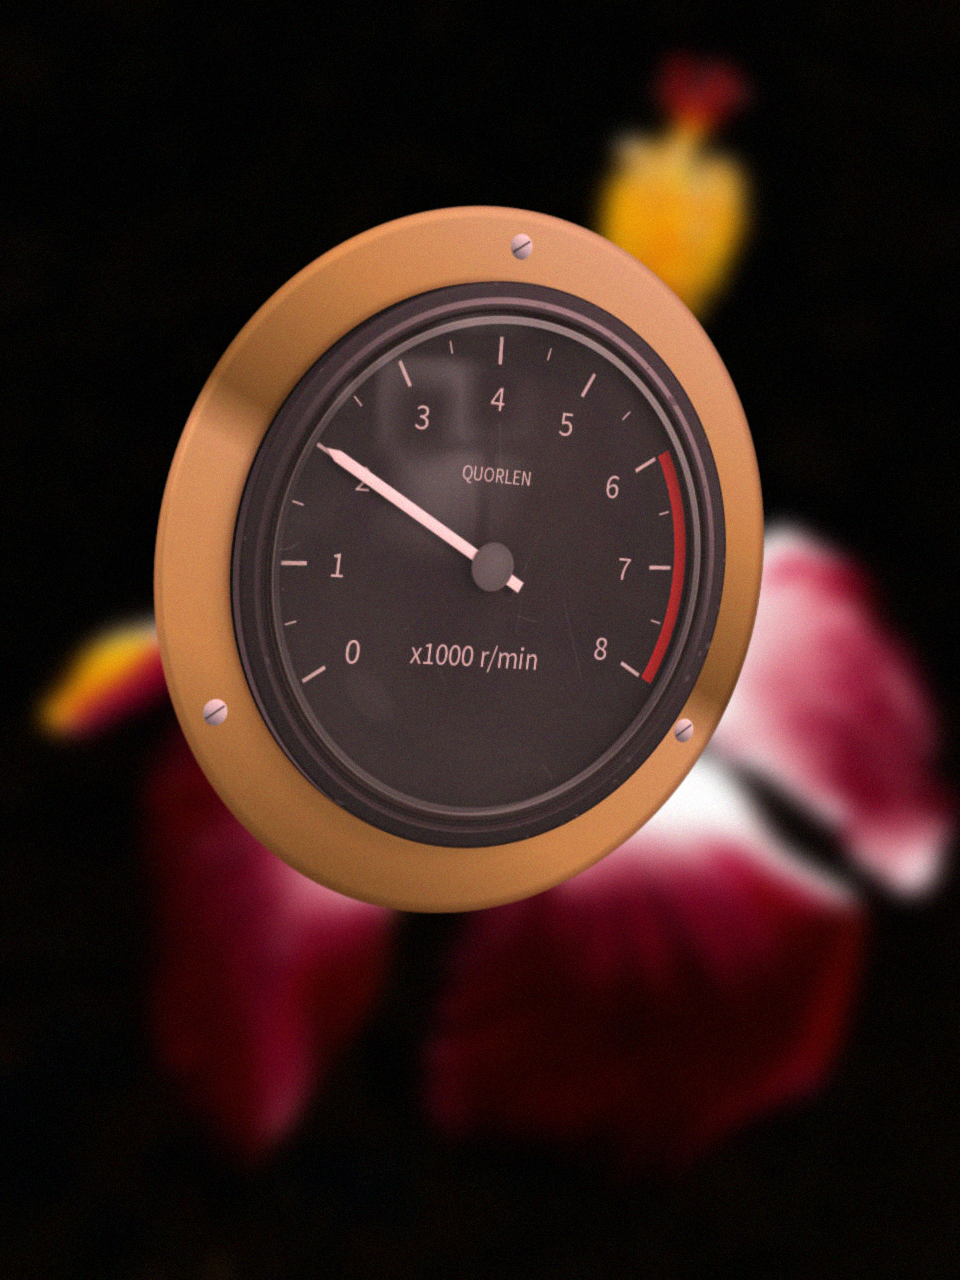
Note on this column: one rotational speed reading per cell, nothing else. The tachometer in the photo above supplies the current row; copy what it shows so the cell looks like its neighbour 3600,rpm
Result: 2000,rpm
